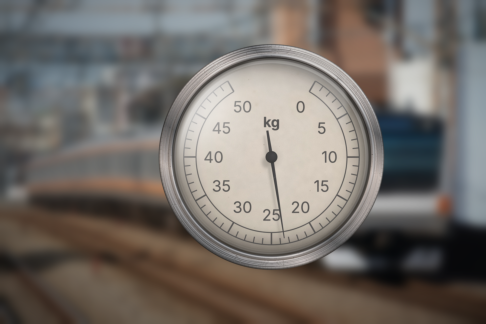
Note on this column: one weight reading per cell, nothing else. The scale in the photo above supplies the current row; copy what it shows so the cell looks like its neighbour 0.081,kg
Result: 23.5,kg
